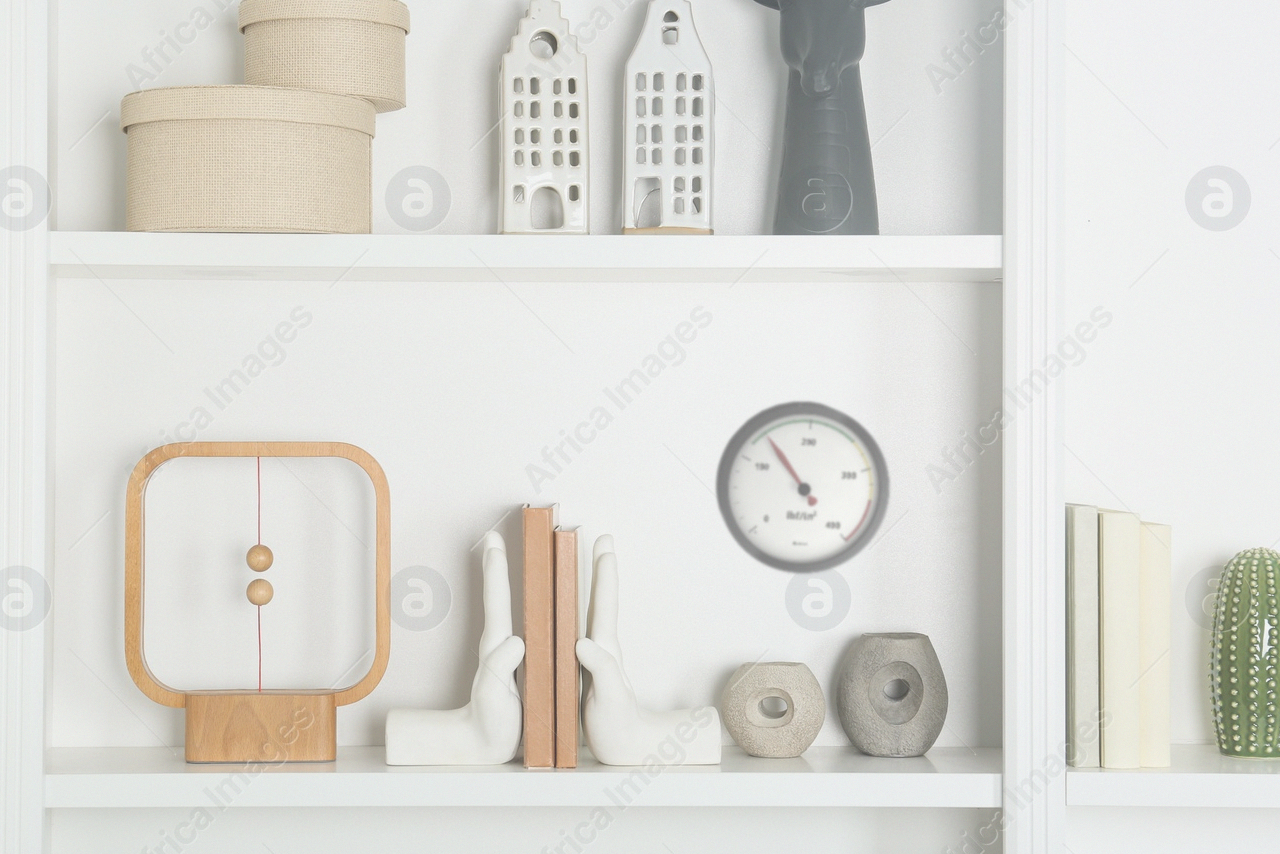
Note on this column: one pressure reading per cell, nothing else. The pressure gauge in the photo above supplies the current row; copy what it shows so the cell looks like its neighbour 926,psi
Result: 140,psi
